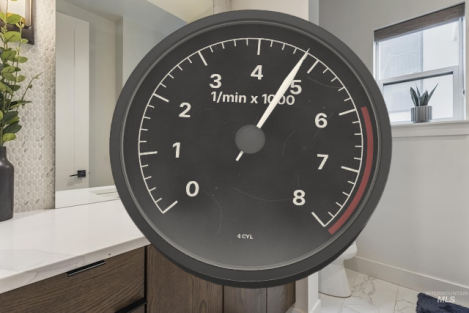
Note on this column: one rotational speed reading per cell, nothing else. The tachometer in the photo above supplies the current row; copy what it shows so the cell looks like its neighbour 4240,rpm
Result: 4800,rpm
